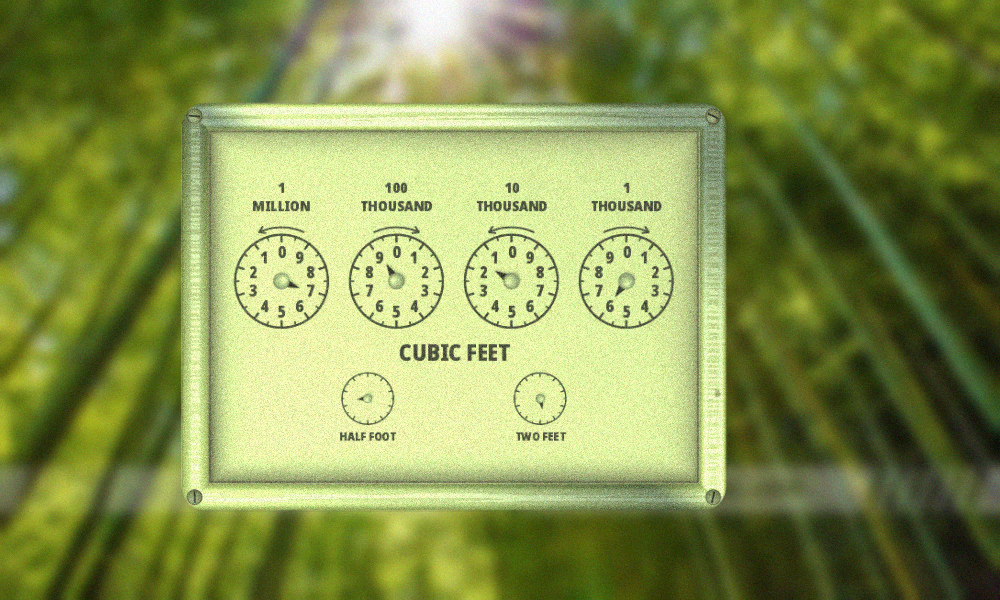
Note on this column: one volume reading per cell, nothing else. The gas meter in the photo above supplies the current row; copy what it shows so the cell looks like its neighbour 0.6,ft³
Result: 691600,ft³
